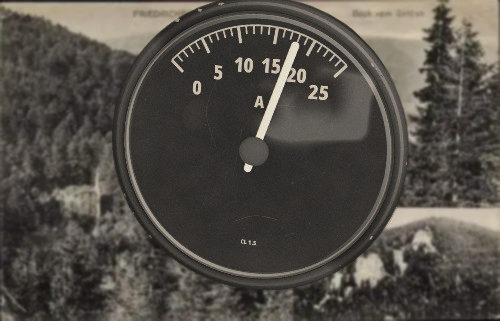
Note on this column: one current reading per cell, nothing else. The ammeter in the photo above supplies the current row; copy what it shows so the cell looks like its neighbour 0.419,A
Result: 18,A
